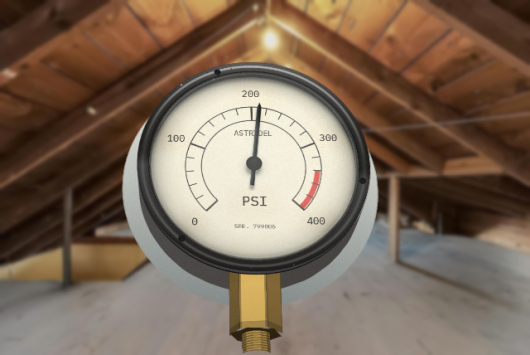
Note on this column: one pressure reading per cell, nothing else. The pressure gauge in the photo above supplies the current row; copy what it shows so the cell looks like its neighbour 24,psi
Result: 210,psi
